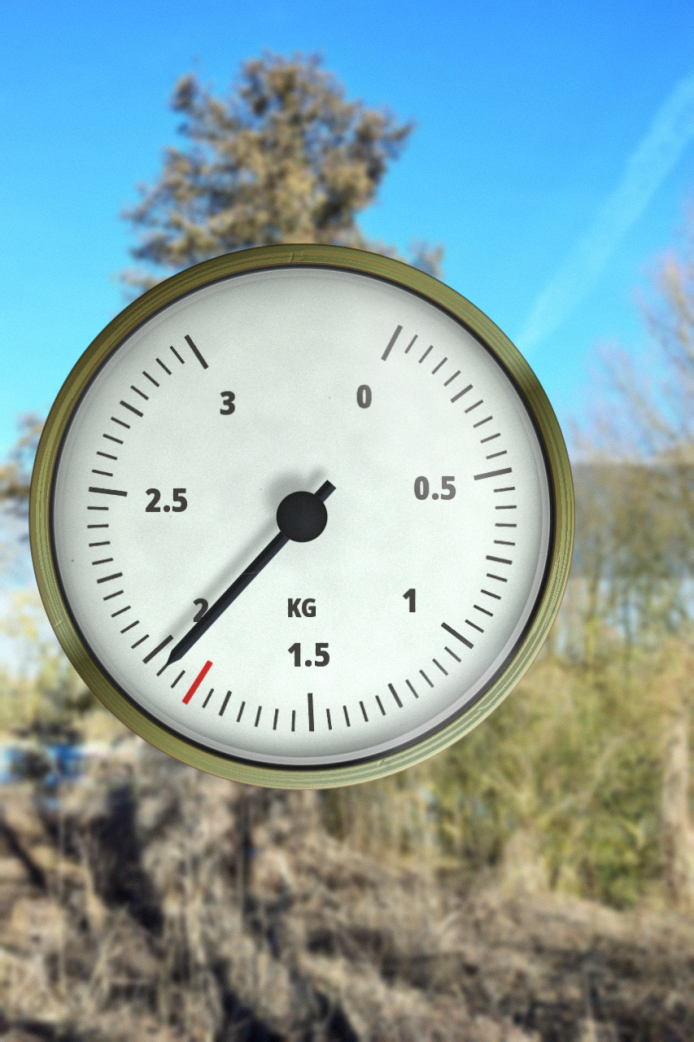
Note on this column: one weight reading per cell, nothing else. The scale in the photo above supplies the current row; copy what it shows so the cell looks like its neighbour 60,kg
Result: 1.95,kg
